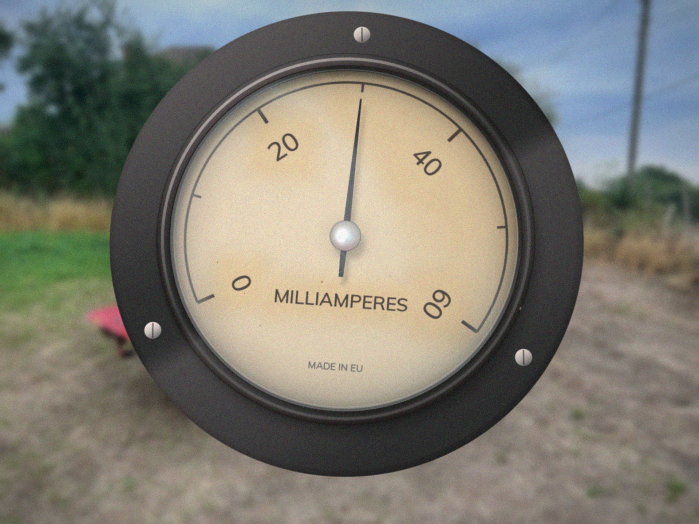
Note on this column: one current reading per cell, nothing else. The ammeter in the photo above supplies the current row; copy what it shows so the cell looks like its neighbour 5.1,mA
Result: 30,mA
